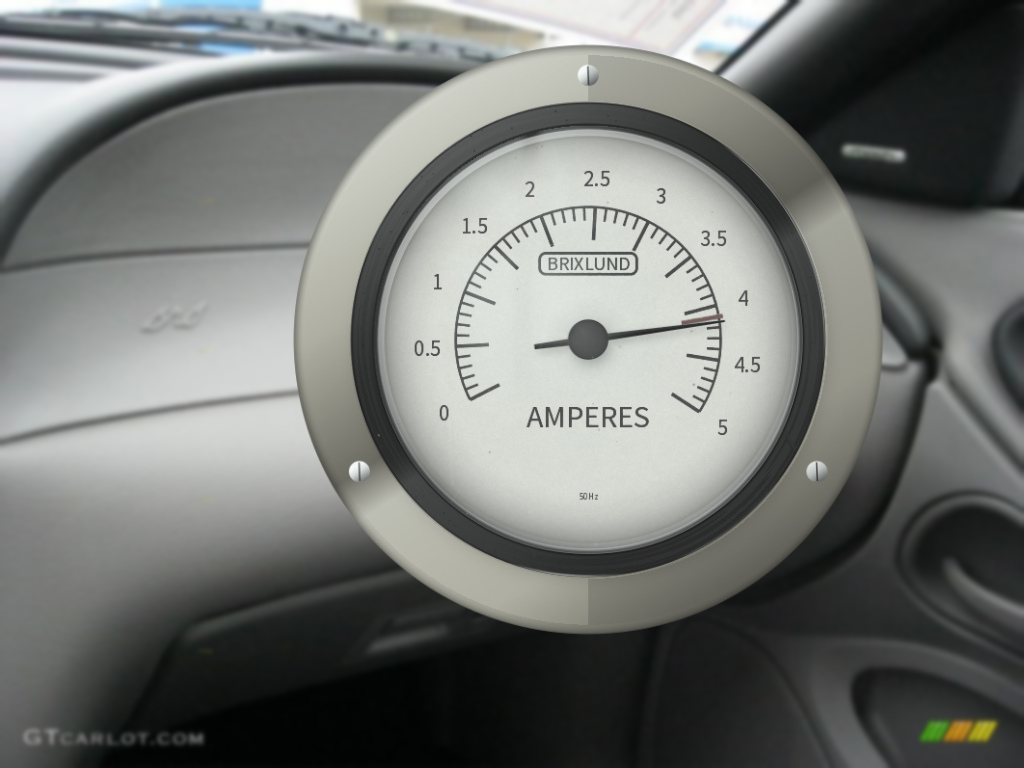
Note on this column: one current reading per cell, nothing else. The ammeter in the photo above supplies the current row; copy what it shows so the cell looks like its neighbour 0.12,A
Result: 4.15,A
